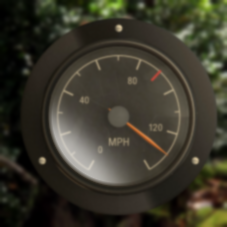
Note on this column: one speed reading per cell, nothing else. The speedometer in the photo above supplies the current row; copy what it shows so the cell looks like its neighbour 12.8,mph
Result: 130,mph
